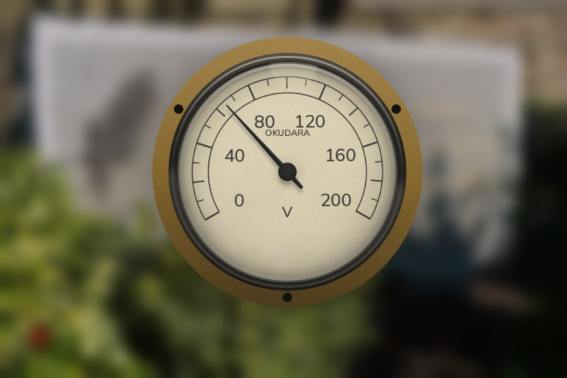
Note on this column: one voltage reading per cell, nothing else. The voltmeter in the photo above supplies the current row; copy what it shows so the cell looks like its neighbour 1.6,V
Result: 65,V
